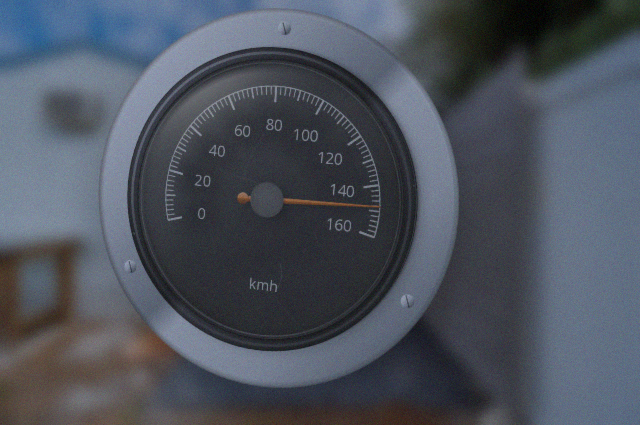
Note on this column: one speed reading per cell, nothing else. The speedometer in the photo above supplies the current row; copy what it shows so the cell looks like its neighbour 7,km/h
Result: 148,km/h
